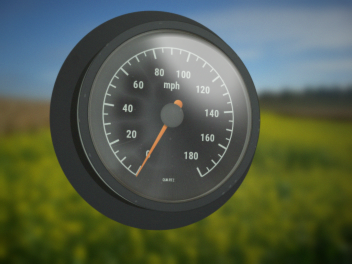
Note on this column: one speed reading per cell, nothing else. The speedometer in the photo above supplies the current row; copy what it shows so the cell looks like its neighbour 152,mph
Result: 0,mph
